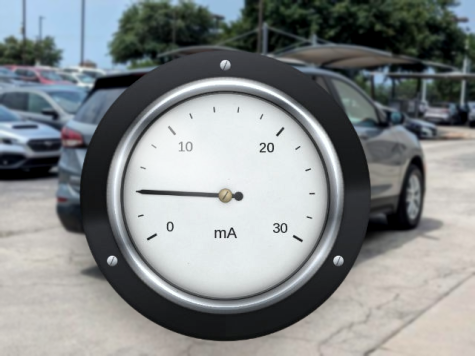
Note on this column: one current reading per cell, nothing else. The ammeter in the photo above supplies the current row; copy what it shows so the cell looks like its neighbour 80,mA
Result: 4,mA
